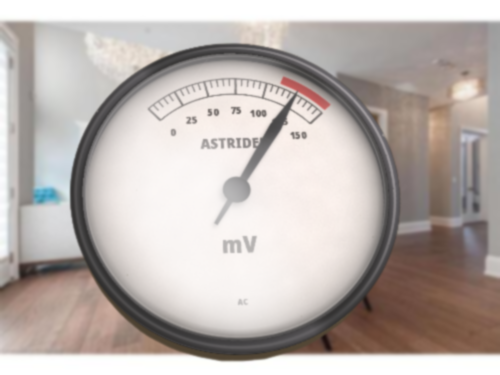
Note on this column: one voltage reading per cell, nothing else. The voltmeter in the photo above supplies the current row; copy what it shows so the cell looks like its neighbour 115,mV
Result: 125,mV
